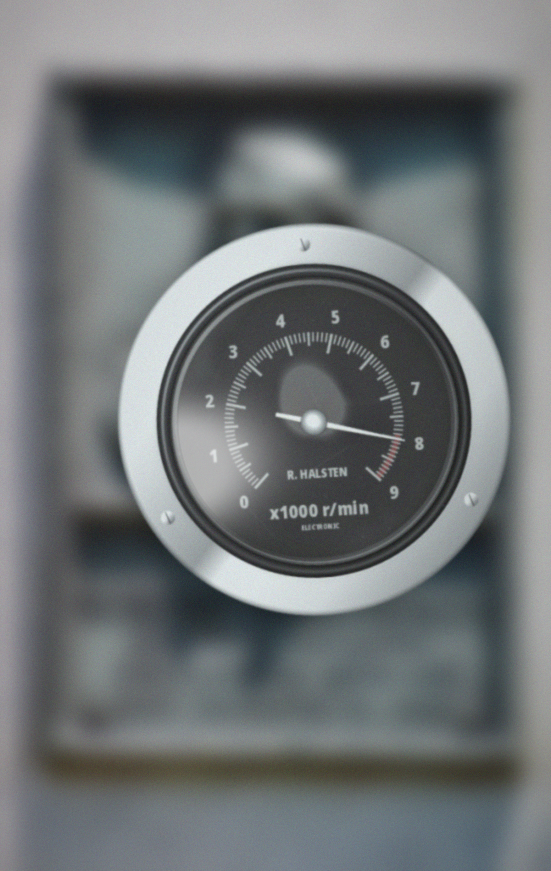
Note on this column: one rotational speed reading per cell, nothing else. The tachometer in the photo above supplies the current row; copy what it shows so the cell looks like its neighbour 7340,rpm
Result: 8000,rpm
